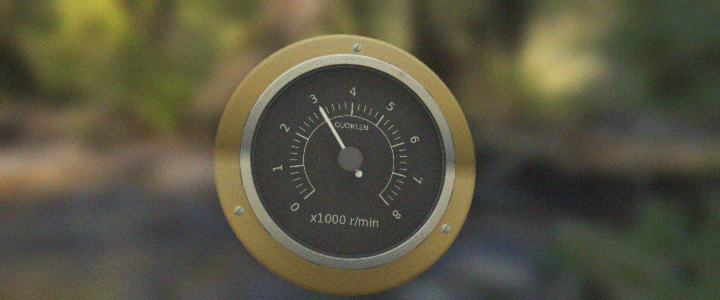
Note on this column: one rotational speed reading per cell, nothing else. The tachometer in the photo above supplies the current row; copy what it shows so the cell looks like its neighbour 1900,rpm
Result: 3000,rpm
